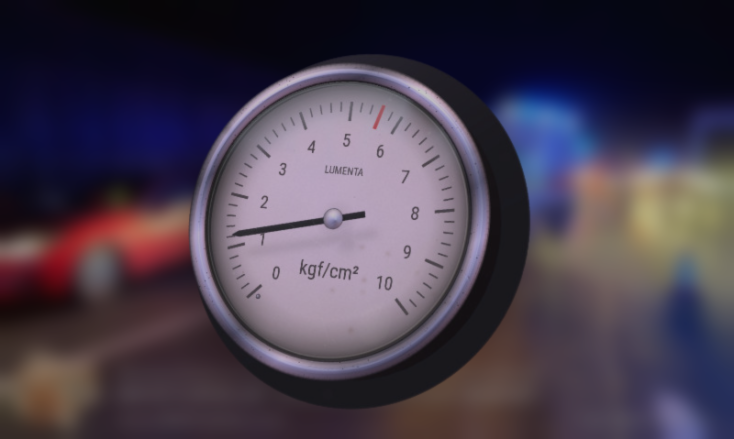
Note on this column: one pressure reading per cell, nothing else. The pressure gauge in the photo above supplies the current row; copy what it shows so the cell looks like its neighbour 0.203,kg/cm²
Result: 1.2,kg/cm²
